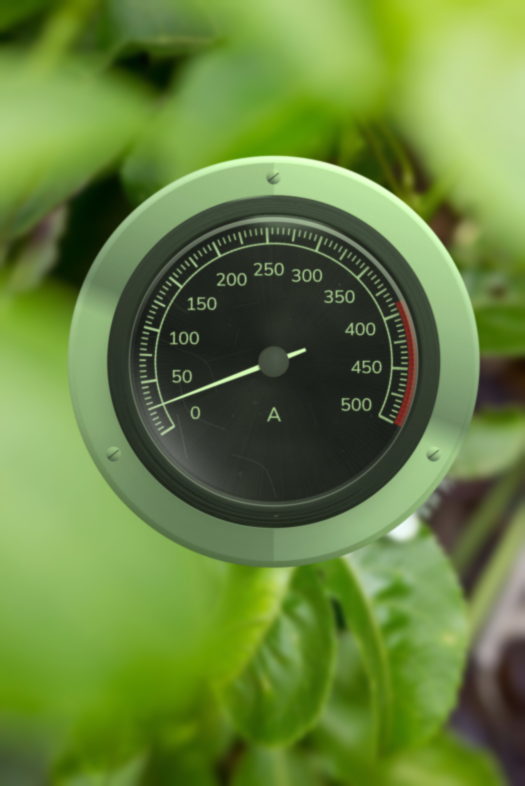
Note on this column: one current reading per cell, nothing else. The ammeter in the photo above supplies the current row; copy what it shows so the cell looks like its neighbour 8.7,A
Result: 25,A
